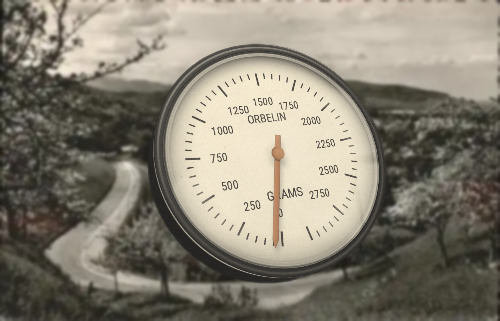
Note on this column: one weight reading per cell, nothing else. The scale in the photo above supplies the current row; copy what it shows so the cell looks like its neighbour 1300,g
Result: 50,g
